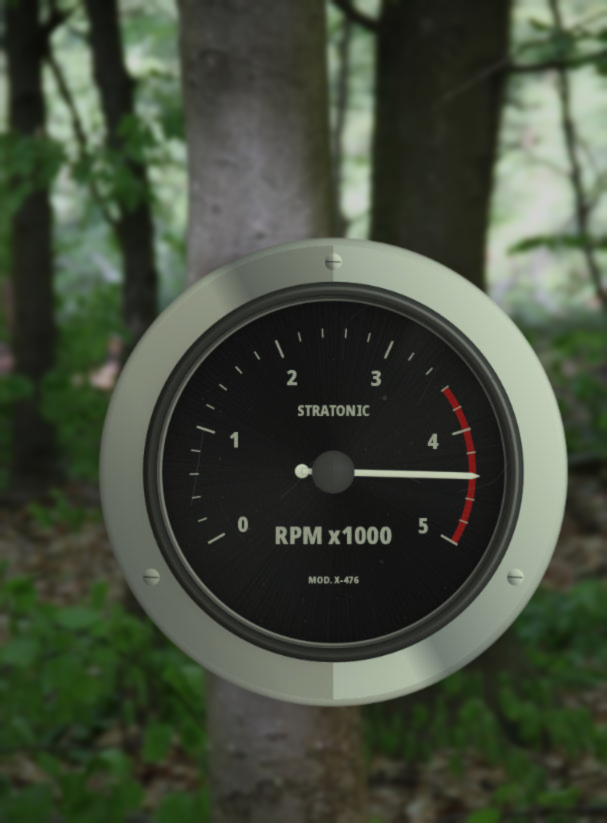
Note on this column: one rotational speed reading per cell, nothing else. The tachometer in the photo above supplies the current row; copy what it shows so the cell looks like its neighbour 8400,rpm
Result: 4400,rpm
